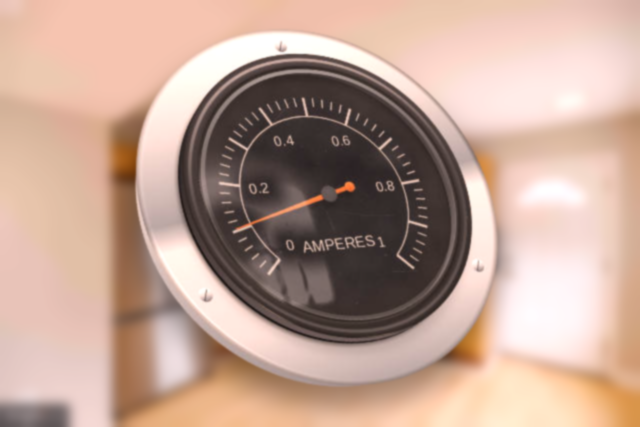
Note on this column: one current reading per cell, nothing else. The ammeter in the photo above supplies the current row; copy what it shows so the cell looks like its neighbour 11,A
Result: 0.1,A
